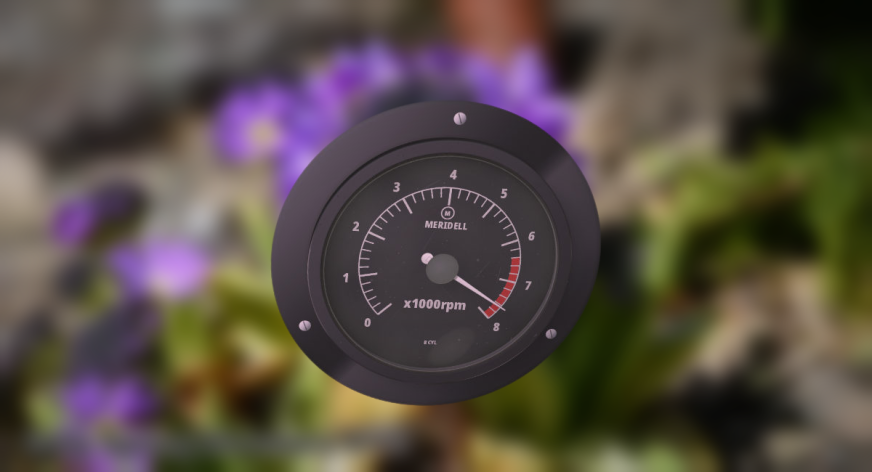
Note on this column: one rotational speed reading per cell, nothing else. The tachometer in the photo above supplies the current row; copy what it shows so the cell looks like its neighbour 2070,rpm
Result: 7600,rpm
